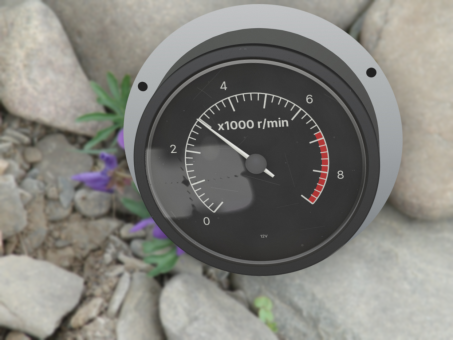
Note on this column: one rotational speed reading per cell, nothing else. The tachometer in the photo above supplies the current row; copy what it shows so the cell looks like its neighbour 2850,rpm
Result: 3000,rpm
